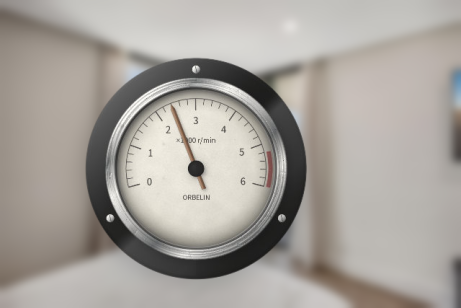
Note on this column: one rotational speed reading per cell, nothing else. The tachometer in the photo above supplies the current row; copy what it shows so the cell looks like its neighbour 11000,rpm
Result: 2400,rpm
